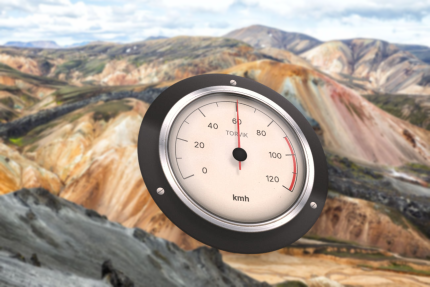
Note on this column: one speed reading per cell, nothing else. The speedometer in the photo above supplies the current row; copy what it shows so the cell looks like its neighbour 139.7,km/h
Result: 60,km/h
